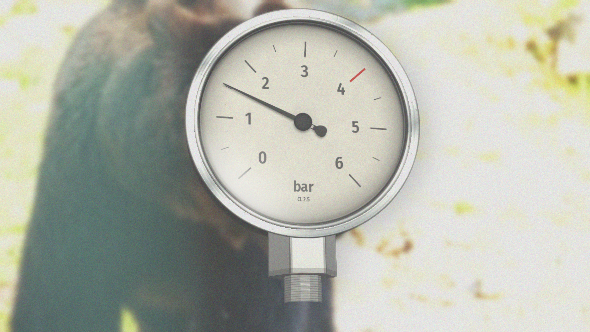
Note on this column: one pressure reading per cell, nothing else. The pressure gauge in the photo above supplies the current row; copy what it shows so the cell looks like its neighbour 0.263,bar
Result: 1.5,bar
